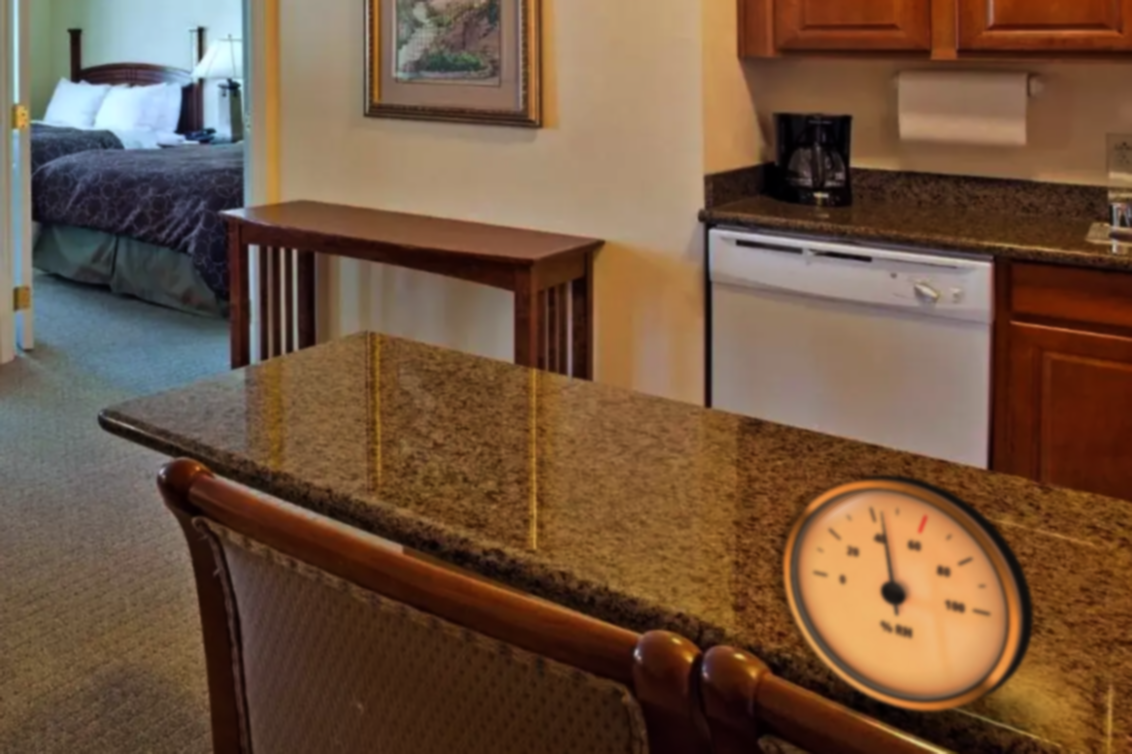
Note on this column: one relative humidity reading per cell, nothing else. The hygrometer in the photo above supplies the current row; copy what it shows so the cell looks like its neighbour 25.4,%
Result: 45,%
